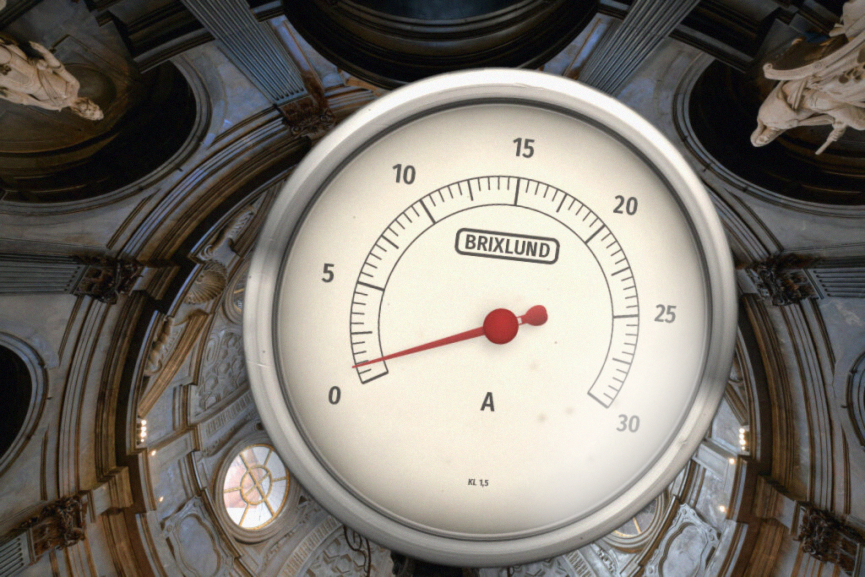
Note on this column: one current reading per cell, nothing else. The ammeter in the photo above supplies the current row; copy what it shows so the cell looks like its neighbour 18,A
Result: 1,A
